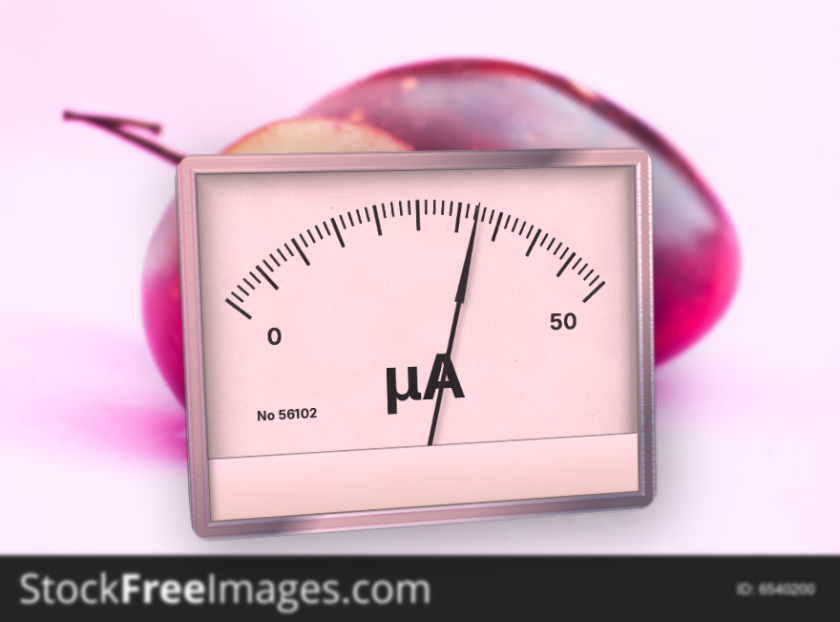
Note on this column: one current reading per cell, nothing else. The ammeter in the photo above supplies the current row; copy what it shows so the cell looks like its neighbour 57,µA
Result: 32,µA
